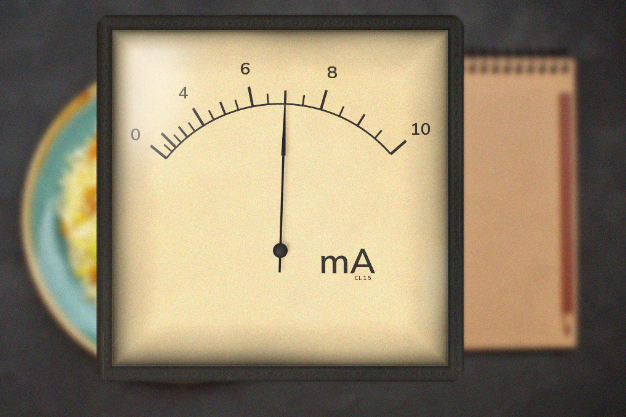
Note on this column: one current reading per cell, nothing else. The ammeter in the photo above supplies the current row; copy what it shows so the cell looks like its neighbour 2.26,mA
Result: 7,mA
